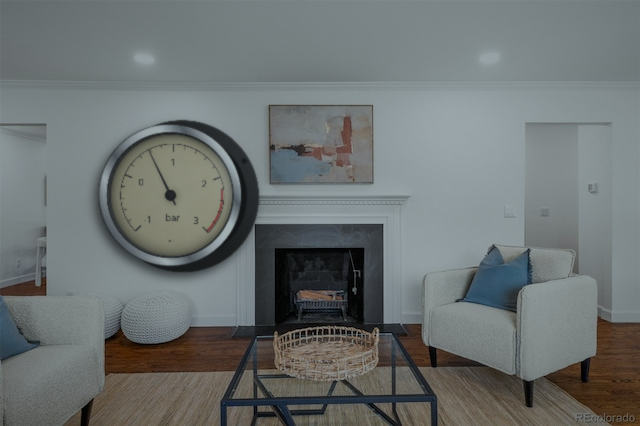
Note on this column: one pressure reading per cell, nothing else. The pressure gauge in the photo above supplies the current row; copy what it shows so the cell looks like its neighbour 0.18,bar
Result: 0.6,bar
